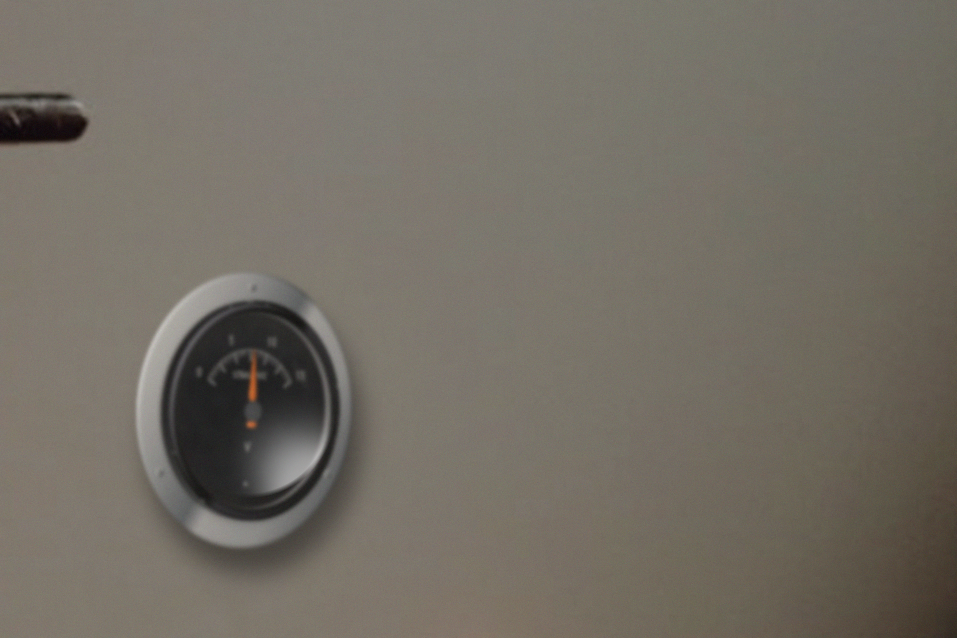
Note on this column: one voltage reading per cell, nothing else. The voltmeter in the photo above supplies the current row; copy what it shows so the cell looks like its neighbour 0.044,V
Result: 7.5,V
